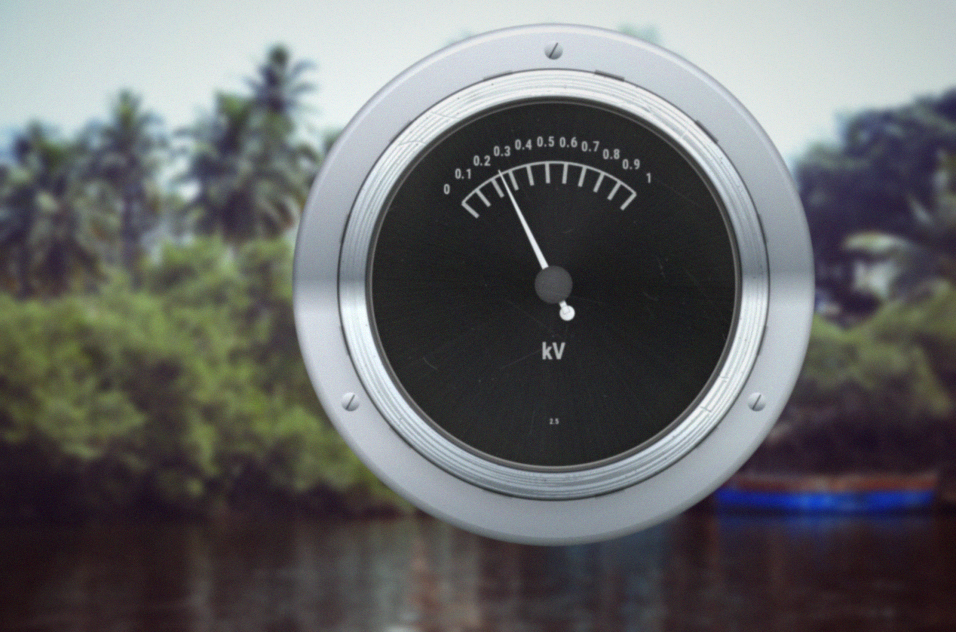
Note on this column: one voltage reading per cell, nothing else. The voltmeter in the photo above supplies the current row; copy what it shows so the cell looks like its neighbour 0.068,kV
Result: 0.25,kV
